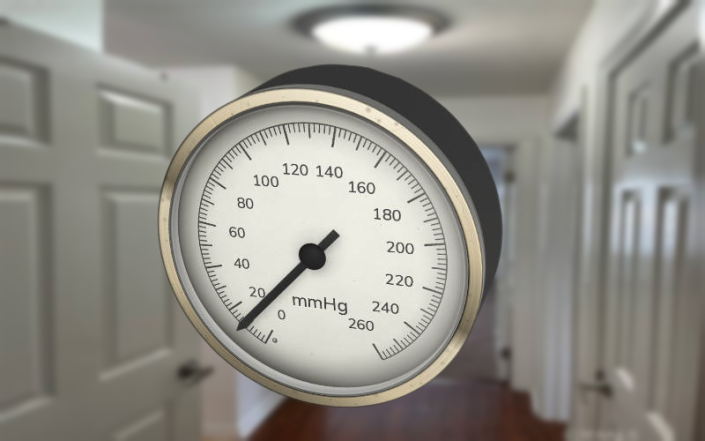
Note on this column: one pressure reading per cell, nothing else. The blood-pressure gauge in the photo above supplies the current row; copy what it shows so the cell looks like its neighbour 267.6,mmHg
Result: 12,mmHg
